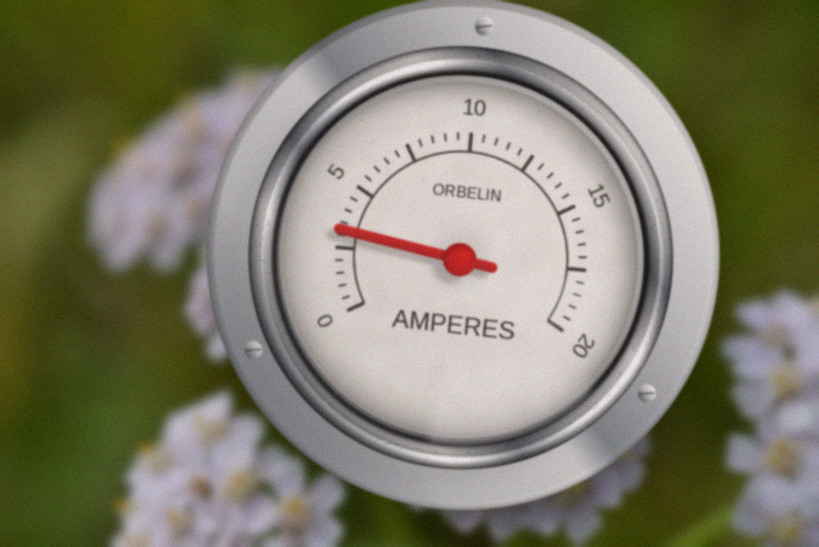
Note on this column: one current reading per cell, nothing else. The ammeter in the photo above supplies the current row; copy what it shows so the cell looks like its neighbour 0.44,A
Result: 3.25,A
